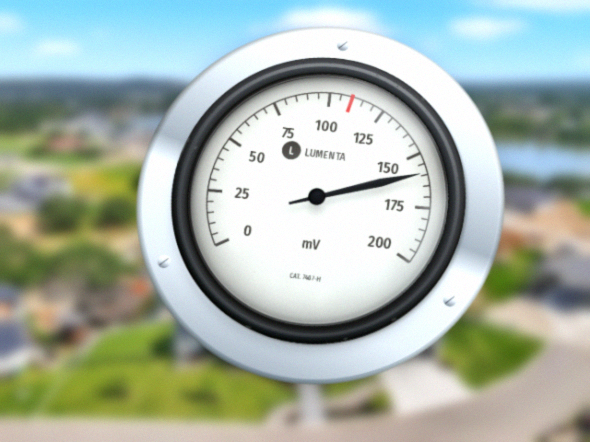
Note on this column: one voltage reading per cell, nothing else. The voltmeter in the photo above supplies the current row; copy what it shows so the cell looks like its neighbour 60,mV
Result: 160,mV
